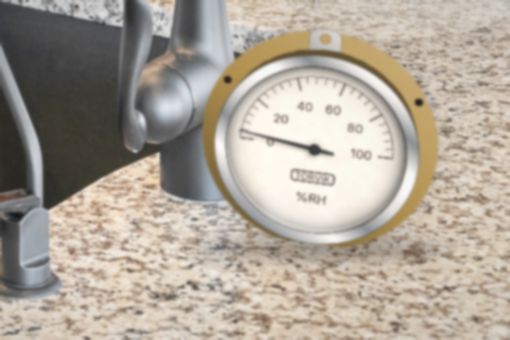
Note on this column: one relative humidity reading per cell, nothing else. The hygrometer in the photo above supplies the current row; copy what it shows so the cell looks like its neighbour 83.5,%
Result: 4,%
